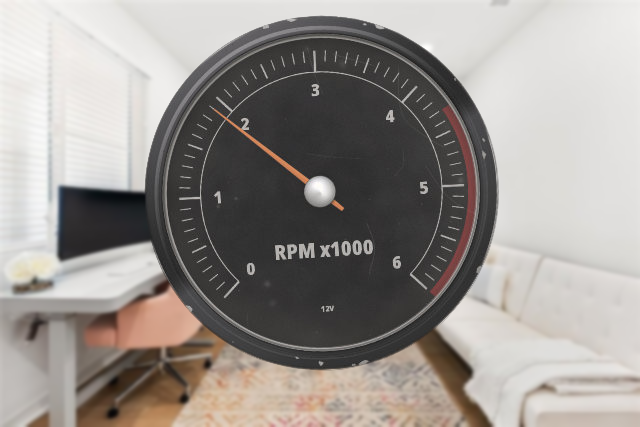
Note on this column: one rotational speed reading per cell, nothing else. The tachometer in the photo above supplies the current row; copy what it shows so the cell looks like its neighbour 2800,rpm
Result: 1900,rpm
